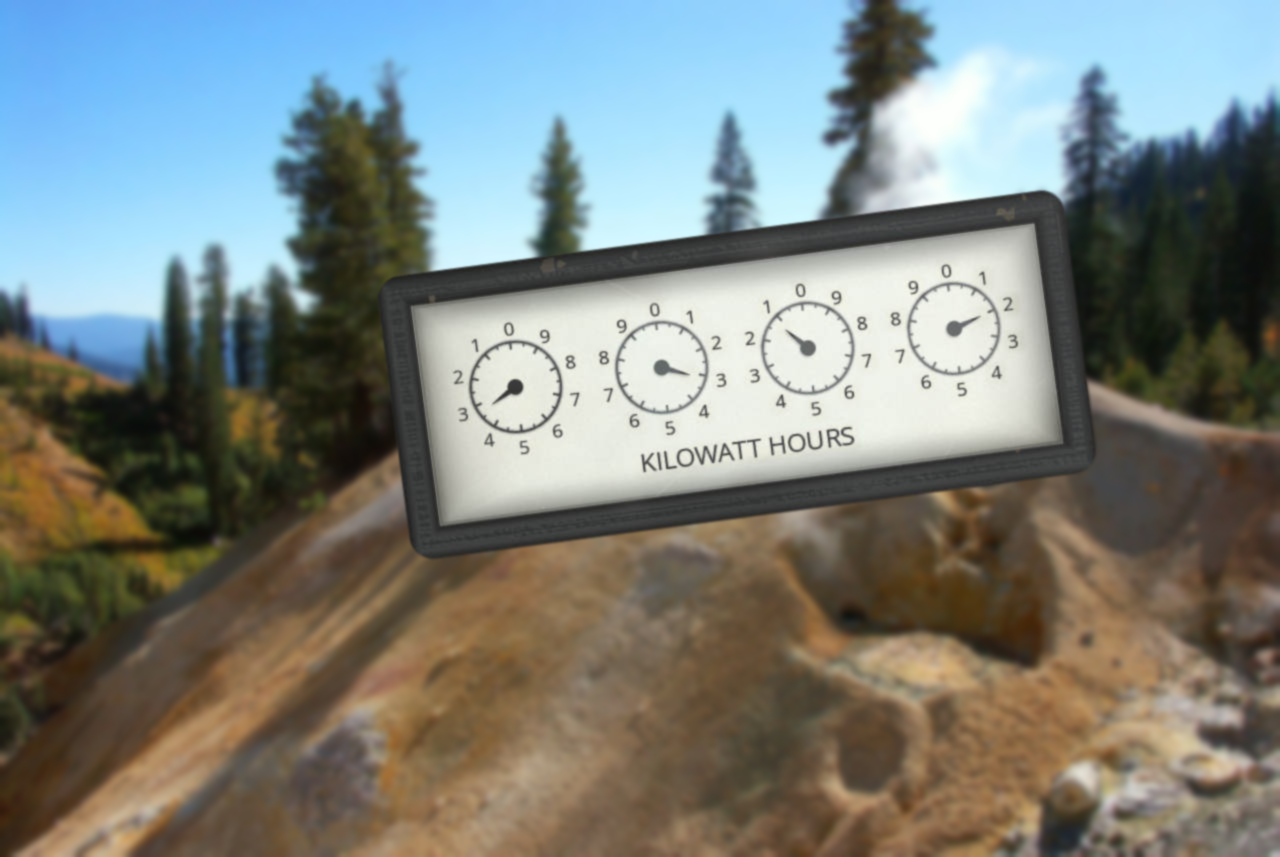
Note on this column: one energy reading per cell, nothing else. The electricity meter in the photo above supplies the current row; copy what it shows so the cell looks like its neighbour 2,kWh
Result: 3312,kWh
